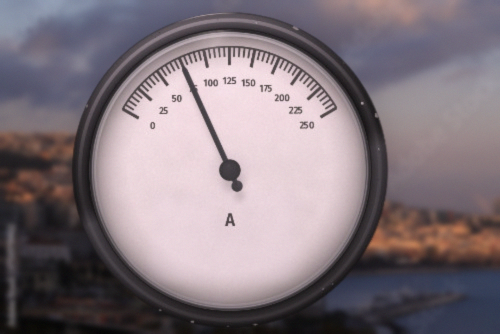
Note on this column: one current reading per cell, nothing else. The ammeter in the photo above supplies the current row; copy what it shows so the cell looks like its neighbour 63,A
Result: 75,A
